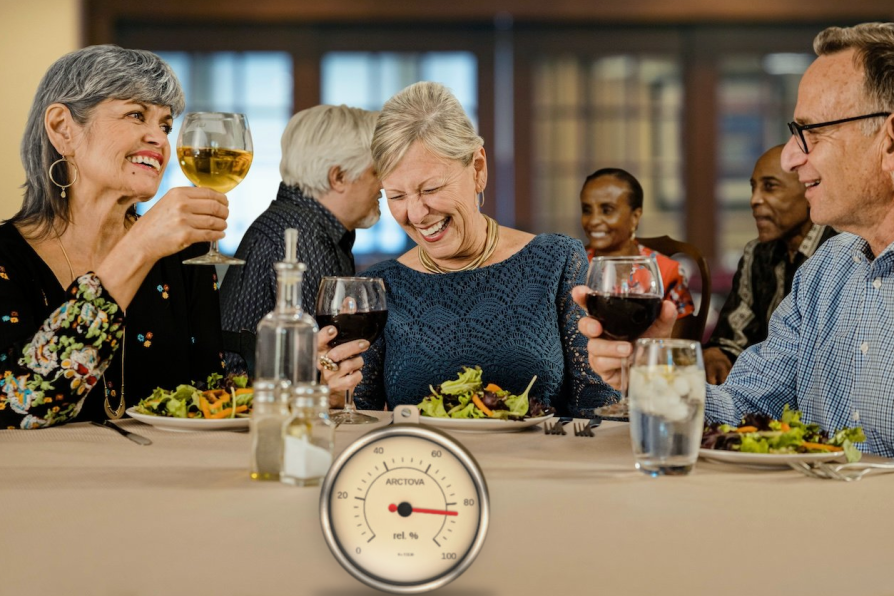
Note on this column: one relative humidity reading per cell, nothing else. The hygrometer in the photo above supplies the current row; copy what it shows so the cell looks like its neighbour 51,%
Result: 84,%
